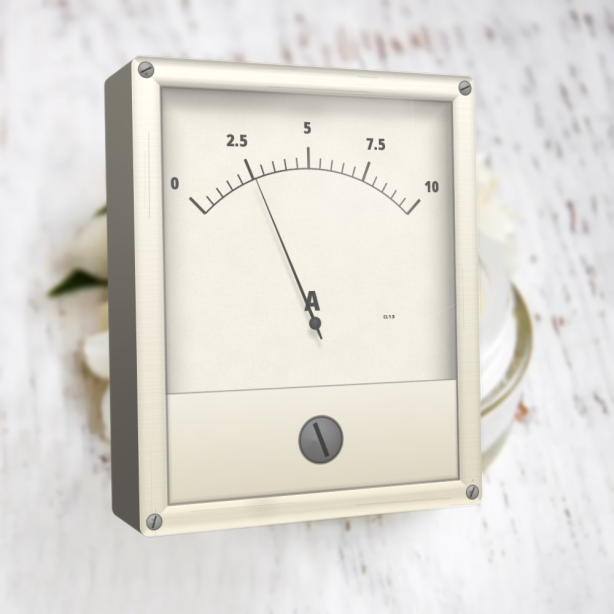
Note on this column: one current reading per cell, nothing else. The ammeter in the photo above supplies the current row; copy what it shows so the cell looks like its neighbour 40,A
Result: 2.5,A
